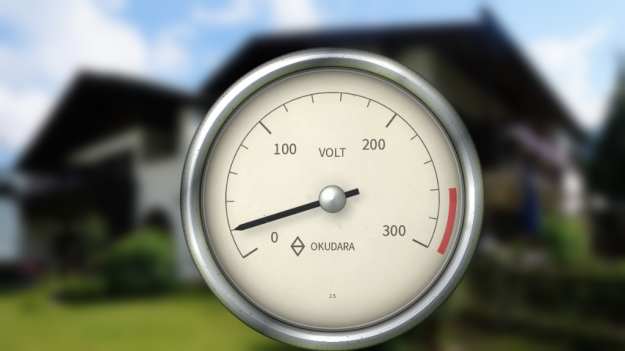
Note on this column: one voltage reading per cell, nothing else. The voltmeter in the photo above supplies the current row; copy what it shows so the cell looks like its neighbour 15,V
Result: 20,V
